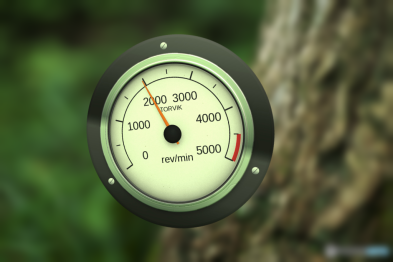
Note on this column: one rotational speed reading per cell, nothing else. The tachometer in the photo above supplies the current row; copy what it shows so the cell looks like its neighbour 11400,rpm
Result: 2000,rpm
